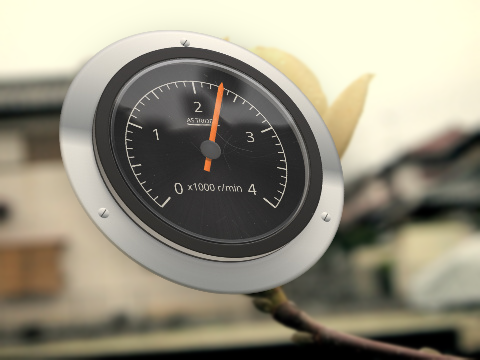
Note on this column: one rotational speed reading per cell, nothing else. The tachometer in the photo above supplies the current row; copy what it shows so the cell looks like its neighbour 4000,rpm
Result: 2300,rpm
